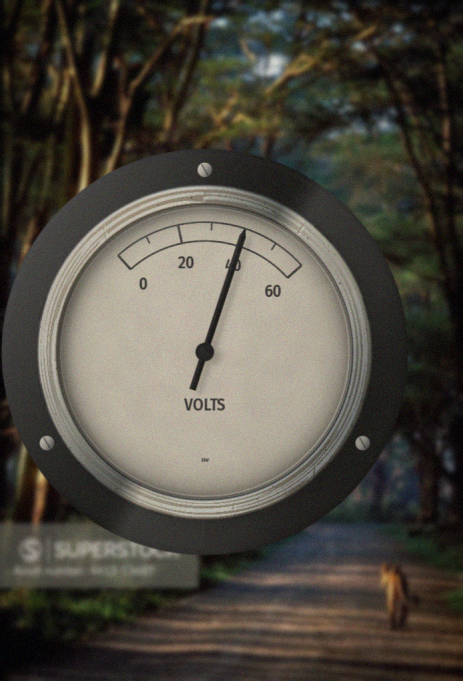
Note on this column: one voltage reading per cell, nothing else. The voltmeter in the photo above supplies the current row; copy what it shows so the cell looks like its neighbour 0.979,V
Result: 40,V
